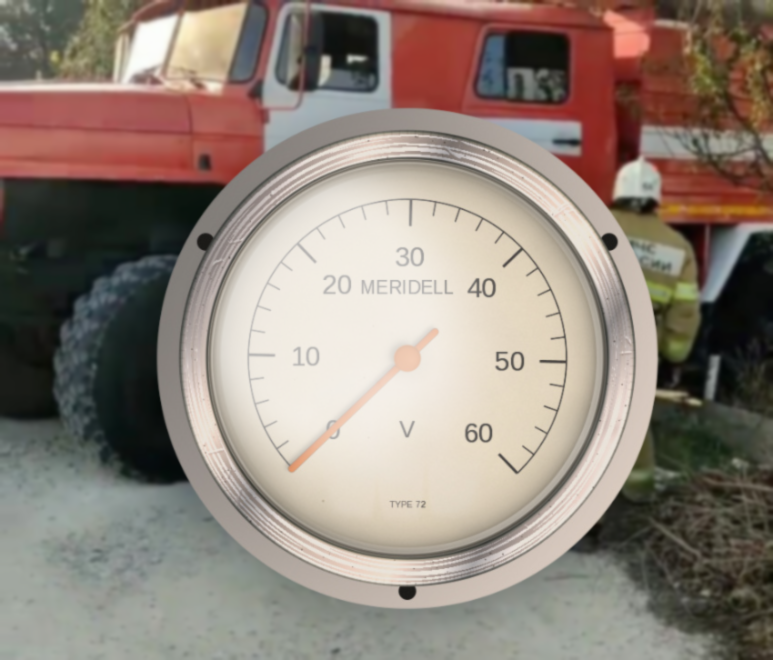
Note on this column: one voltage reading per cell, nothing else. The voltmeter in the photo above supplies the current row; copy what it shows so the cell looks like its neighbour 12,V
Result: 0,V
